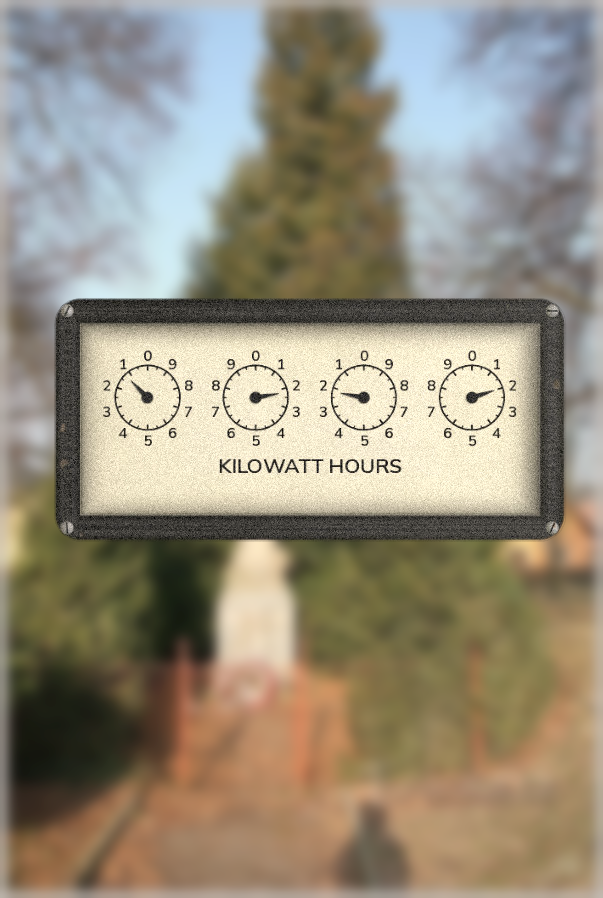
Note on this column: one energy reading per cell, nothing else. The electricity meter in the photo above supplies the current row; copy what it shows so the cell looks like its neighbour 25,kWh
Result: 1222,kWh
